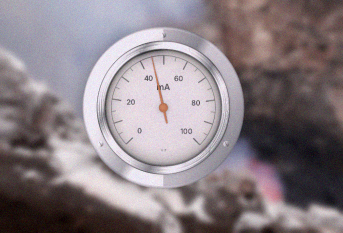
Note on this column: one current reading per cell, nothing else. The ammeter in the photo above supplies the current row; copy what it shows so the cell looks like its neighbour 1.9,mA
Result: 45,mA
